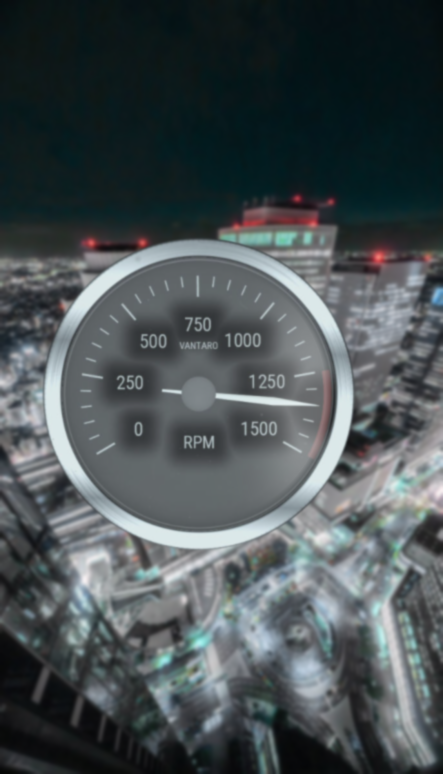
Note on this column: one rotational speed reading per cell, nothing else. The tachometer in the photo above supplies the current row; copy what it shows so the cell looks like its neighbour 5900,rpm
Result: 1350,rpm
